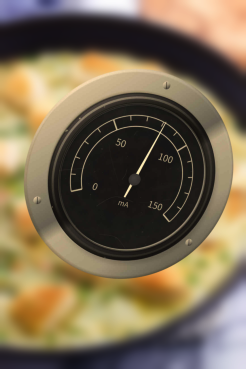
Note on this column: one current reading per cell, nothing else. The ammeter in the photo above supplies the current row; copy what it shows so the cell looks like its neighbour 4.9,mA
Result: 80,mA
